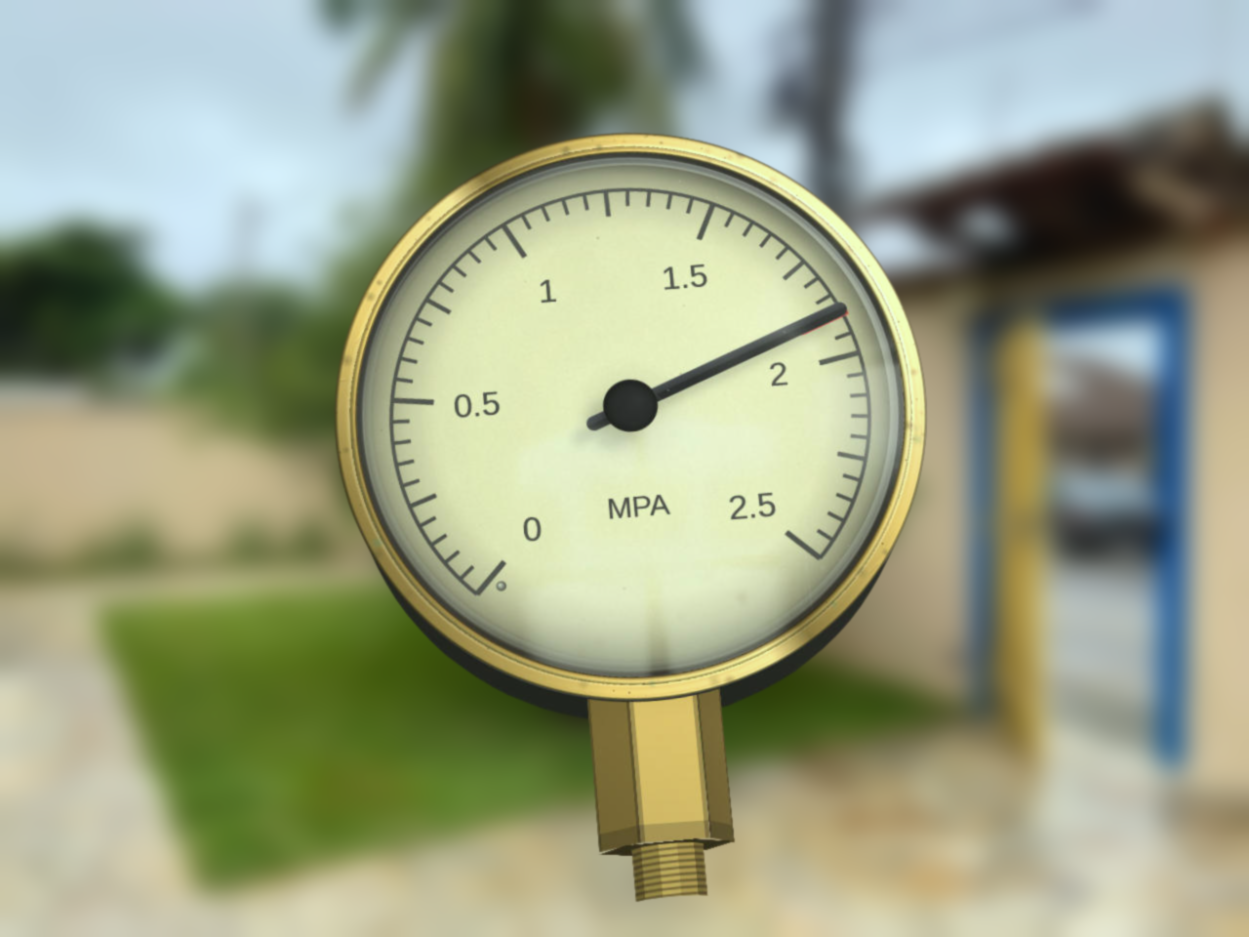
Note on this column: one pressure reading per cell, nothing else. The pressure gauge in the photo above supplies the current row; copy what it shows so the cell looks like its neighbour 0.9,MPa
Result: 1.9,MPa
